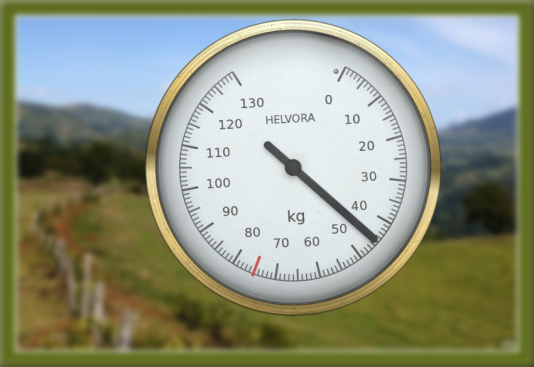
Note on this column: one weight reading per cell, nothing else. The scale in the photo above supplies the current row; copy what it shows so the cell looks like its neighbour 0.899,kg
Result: 45,kg
